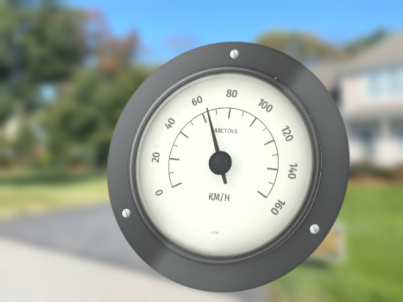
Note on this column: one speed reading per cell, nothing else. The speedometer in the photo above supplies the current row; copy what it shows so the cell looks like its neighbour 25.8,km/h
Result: 65,km/h
